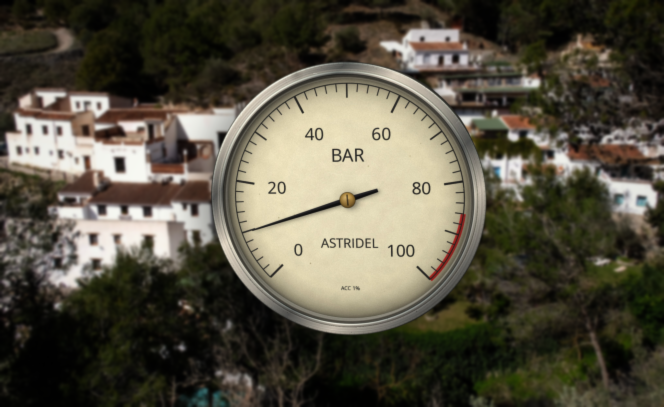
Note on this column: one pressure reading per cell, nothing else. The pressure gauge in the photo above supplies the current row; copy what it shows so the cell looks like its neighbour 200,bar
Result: 10,bar
